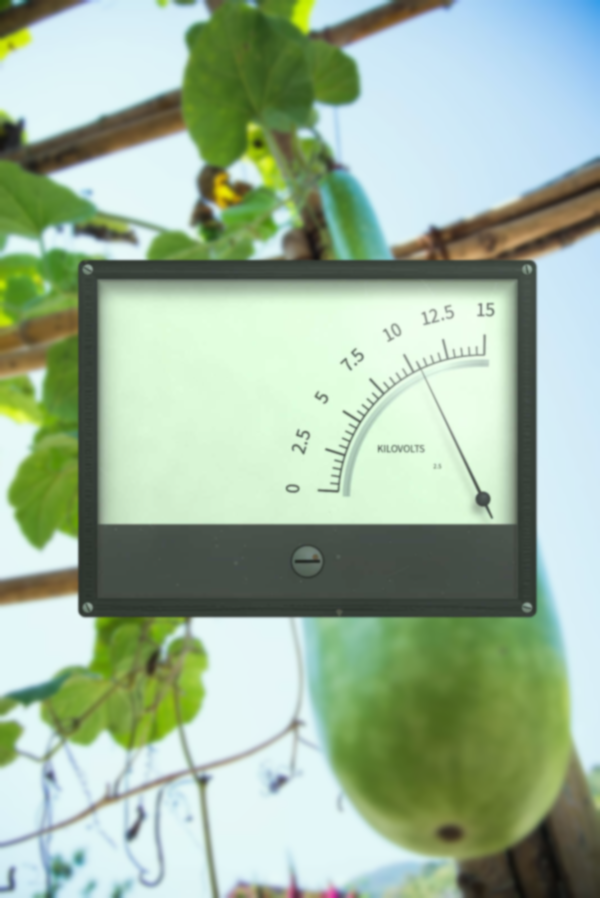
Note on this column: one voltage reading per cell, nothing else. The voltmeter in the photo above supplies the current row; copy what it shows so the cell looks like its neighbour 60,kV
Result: 10.5,kV
